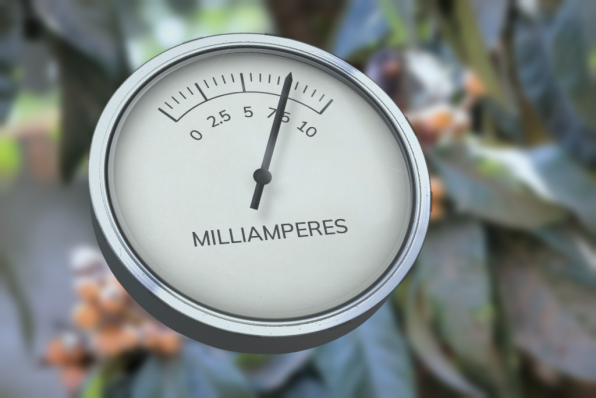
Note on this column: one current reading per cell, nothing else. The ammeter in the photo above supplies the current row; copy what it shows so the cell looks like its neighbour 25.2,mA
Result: 7.5,mA
